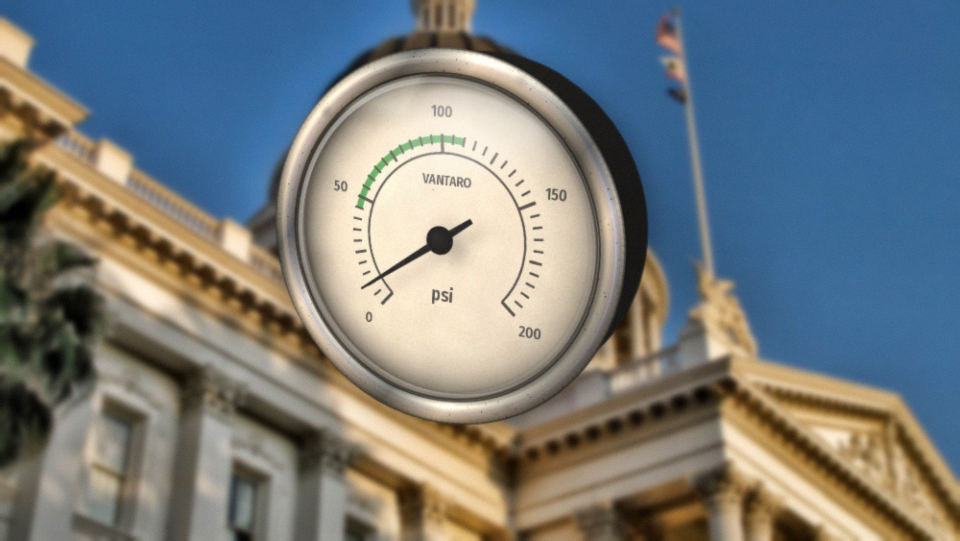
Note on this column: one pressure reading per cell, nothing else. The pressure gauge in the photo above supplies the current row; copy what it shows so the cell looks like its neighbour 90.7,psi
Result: 10,psi
